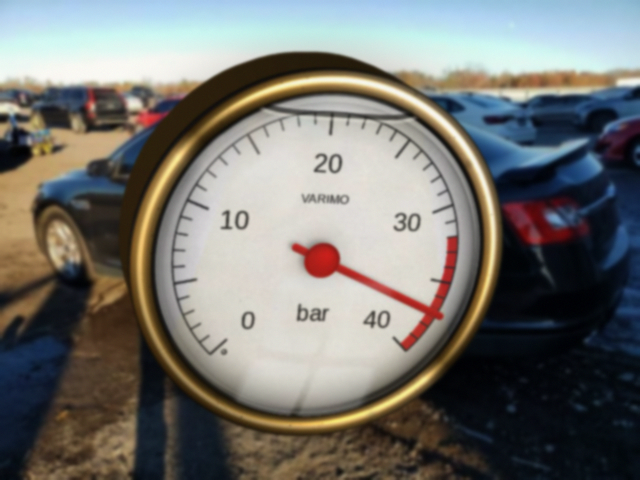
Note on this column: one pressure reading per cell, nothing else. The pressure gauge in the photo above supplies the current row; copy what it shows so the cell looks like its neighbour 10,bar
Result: 37,bar
